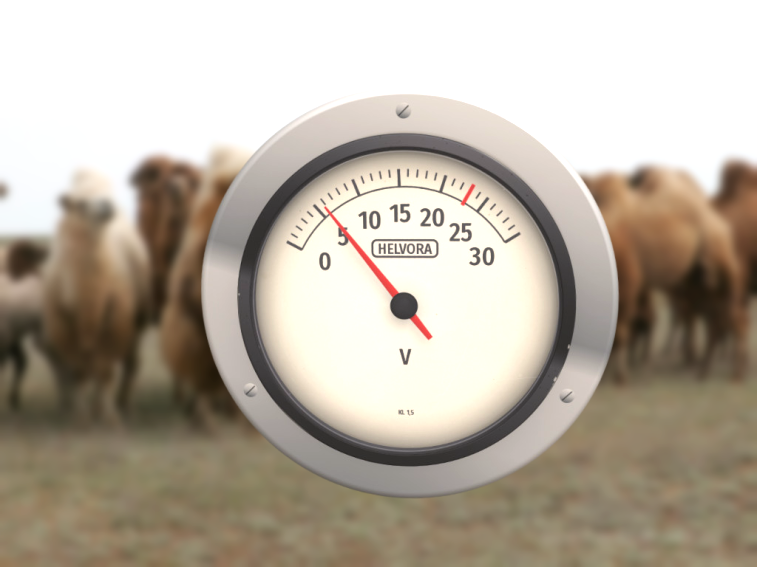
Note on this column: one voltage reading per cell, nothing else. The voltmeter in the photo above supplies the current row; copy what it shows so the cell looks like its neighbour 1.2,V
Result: 6,V
